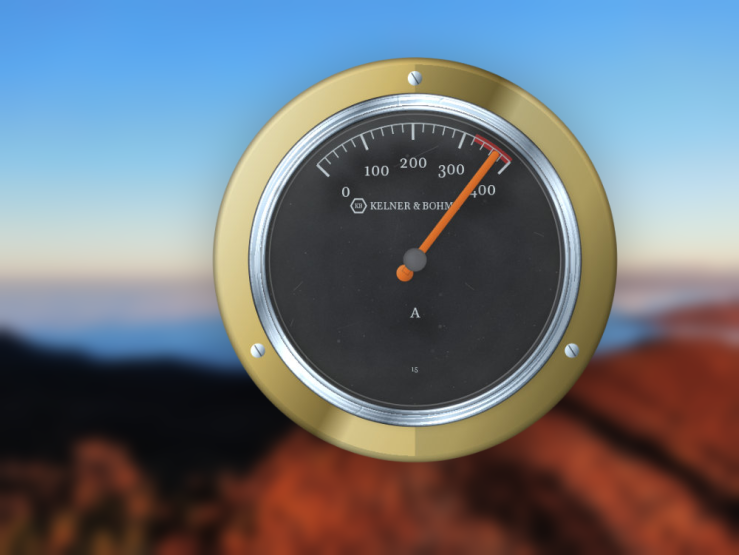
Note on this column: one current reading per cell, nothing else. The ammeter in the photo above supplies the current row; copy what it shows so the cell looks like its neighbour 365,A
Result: 370,A
